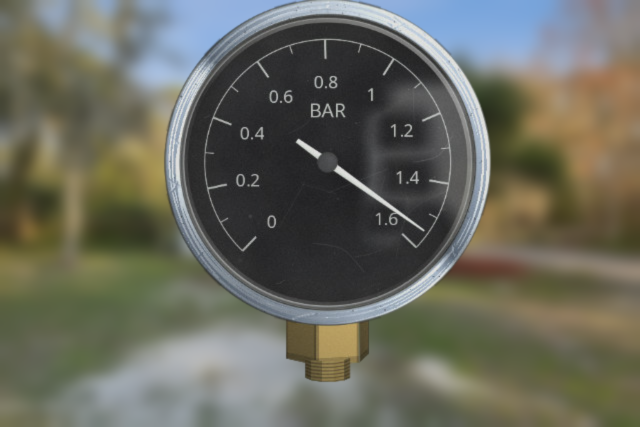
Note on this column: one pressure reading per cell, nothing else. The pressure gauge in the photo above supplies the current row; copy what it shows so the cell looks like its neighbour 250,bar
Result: 1.55,bar
